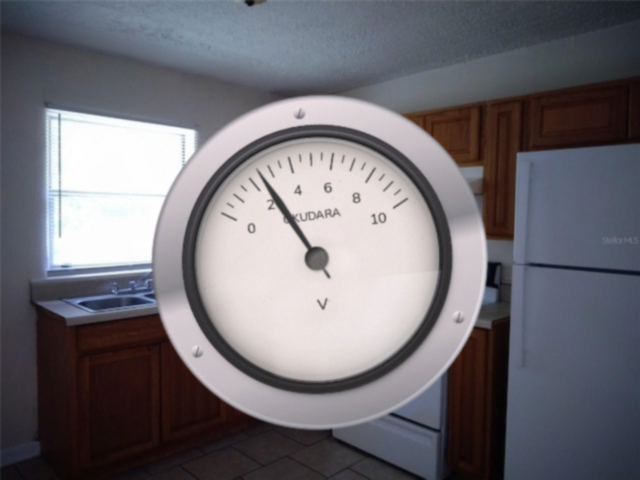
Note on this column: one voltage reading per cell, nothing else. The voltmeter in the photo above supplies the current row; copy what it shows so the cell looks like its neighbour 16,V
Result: 2.5,V
